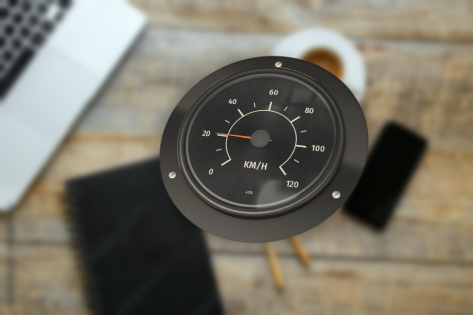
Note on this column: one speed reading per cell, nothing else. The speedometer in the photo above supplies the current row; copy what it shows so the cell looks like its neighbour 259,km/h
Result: 20,km/h
